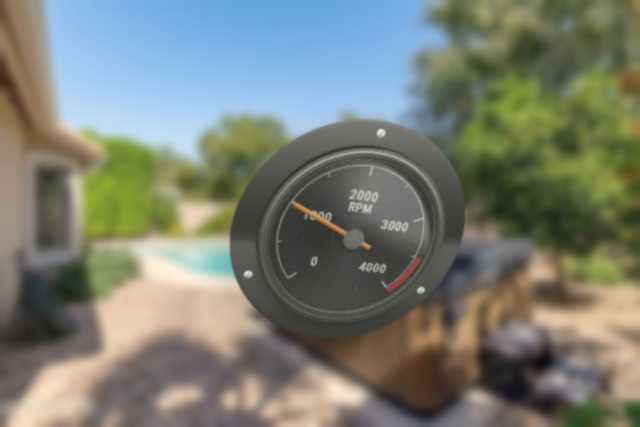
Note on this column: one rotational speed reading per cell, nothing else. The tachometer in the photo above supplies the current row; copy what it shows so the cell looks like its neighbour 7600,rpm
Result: 1000,rpm
